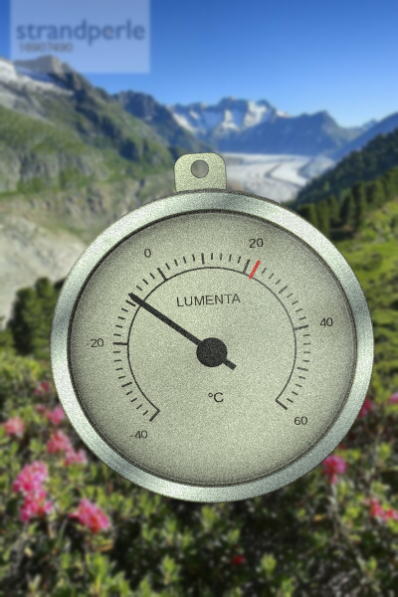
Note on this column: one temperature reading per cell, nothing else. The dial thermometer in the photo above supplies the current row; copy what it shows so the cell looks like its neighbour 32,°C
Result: -8,°C
